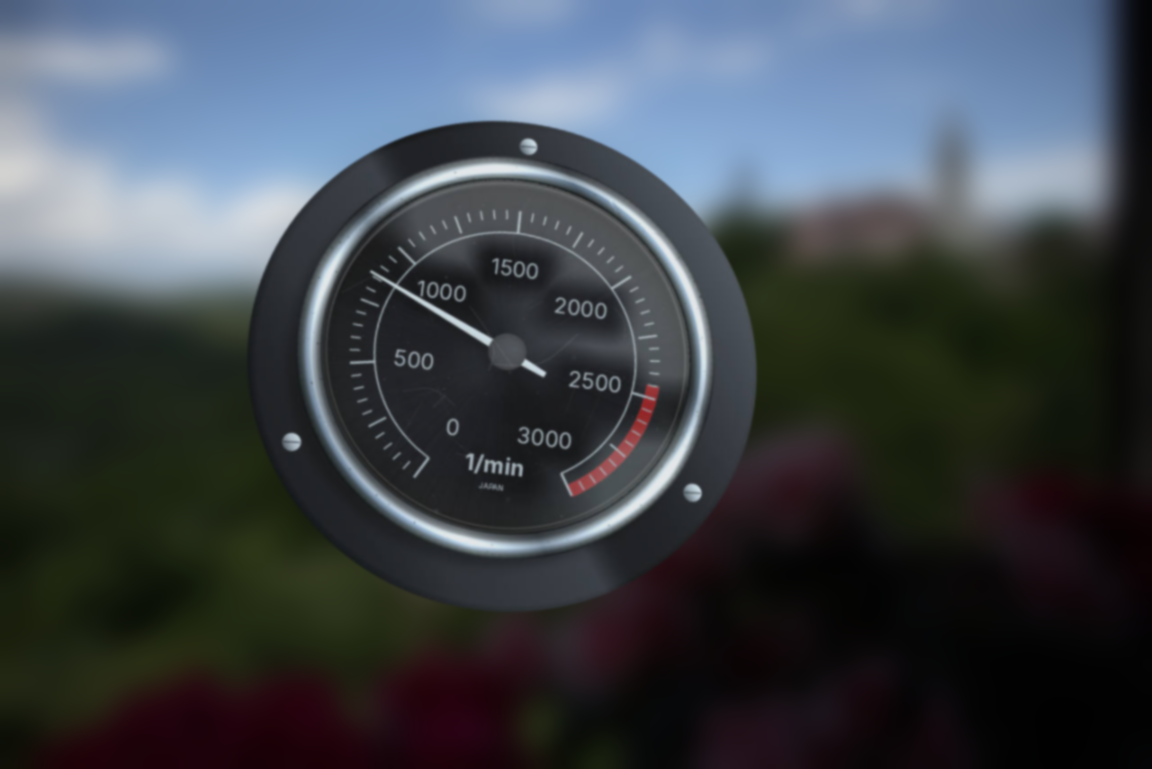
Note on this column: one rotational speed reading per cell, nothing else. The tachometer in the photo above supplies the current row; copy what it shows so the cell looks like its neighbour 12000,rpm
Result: 850,rpm
